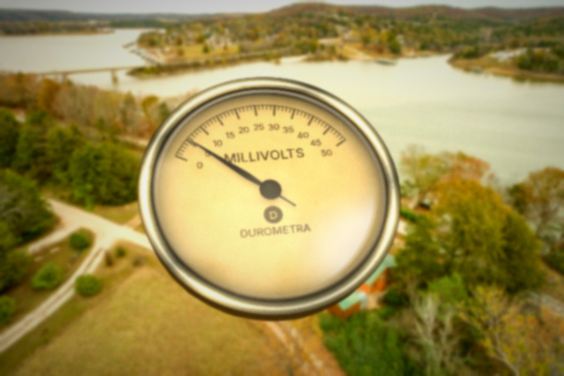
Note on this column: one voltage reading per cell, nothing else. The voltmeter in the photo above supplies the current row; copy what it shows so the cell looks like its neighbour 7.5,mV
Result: 5,mV
